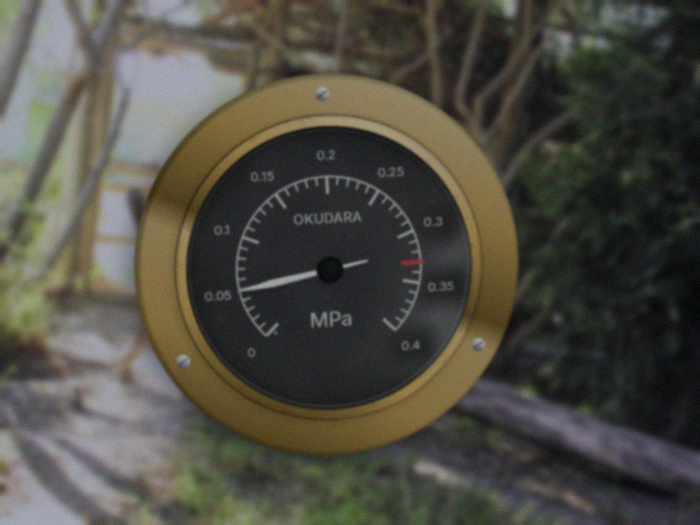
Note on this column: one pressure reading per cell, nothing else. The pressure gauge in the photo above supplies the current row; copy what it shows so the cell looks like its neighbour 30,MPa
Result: 0.05,MPa
